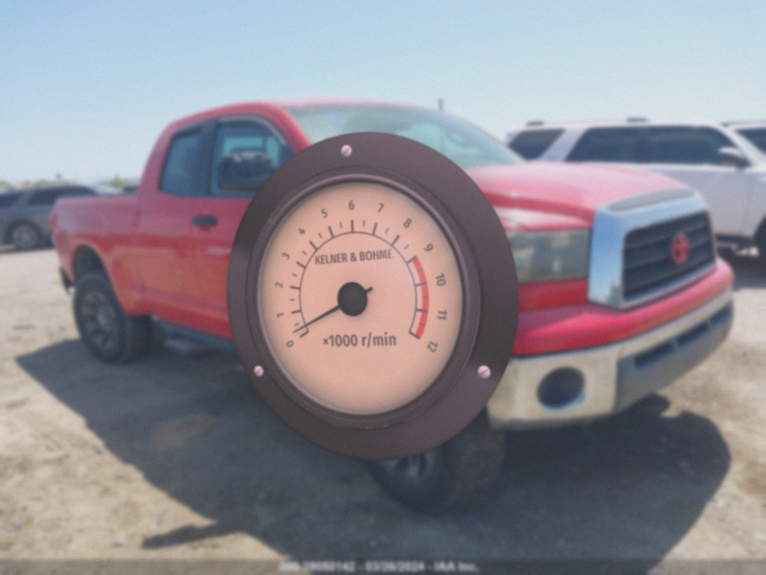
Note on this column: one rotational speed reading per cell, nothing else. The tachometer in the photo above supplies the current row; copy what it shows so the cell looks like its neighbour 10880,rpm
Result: 250,rpm
